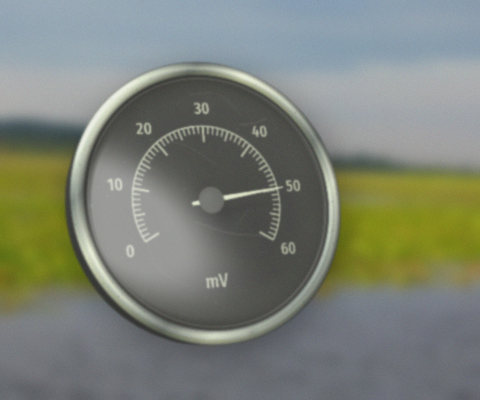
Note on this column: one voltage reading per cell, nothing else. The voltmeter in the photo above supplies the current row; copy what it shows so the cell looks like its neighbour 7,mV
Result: 50,mV
